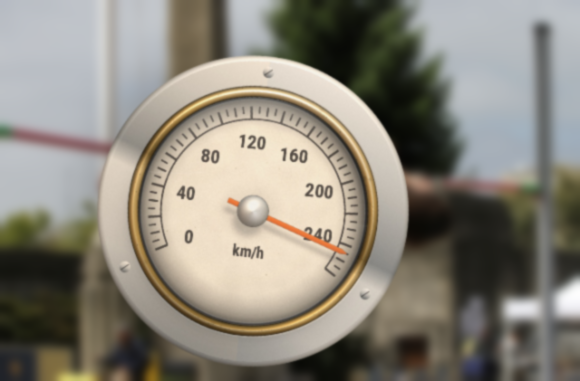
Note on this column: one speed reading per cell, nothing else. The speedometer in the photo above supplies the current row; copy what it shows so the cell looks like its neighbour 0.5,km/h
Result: 245,km/h
